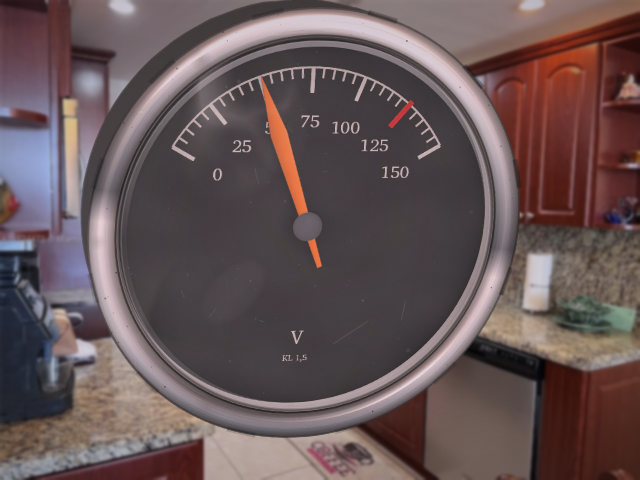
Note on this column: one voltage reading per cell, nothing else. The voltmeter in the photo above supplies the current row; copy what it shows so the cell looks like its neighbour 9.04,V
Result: 50,V
